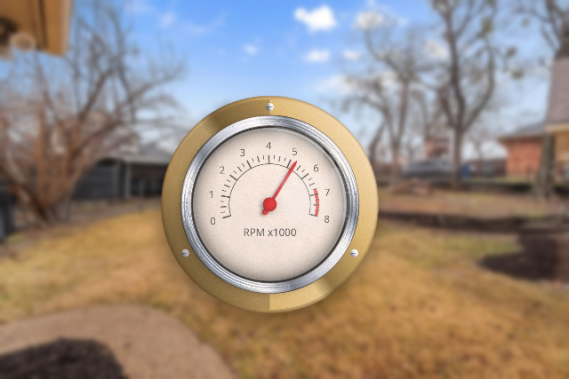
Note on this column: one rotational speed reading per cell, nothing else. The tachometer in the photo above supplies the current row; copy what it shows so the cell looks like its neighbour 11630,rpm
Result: 5250,rpm
